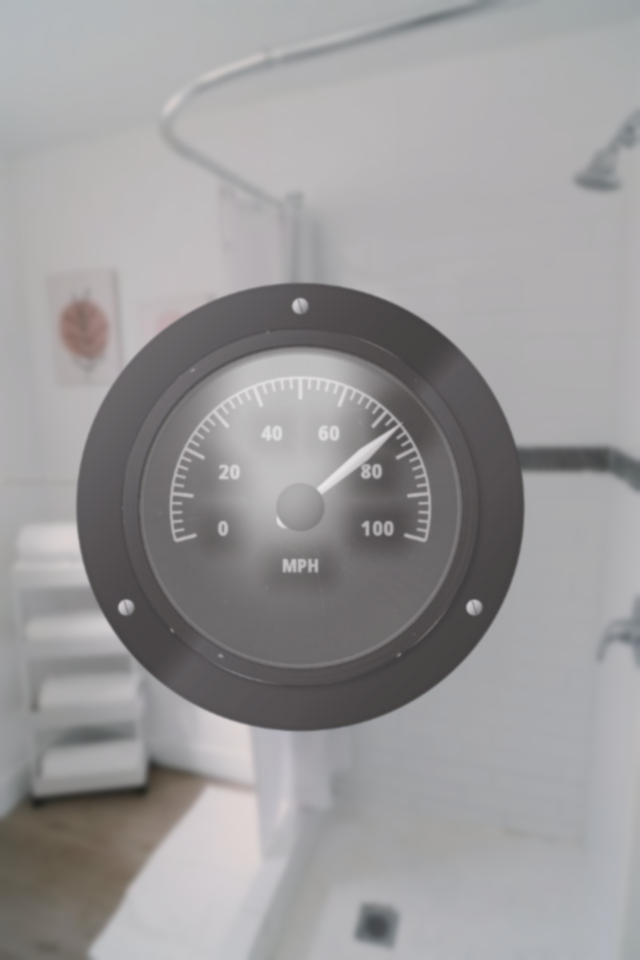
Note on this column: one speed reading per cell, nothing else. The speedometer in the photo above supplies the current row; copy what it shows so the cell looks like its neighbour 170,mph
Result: 74,mph
